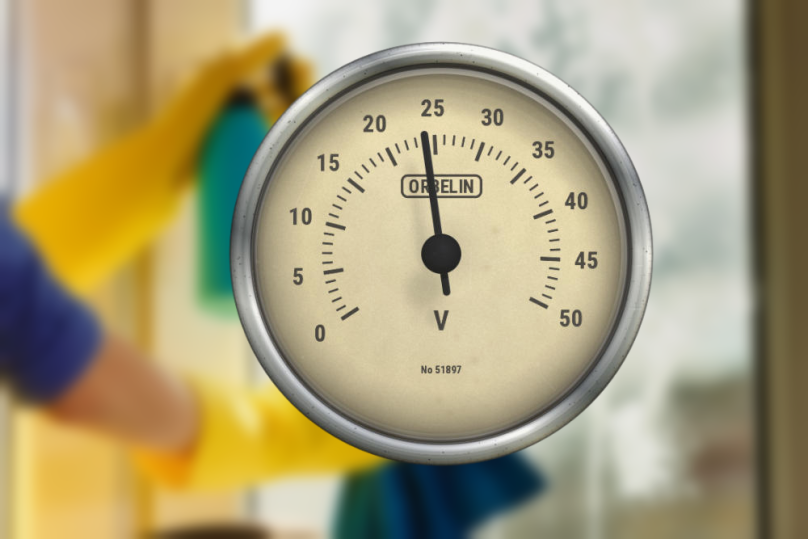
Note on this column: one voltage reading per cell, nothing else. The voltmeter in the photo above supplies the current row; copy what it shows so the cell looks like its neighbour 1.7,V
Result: 24,V
